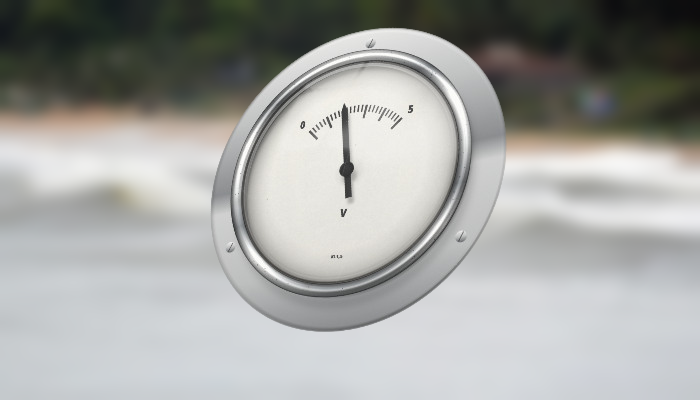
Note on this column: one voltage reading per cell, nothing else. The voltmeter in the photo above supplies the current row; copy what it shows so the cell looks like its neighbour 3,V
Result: 2,V
